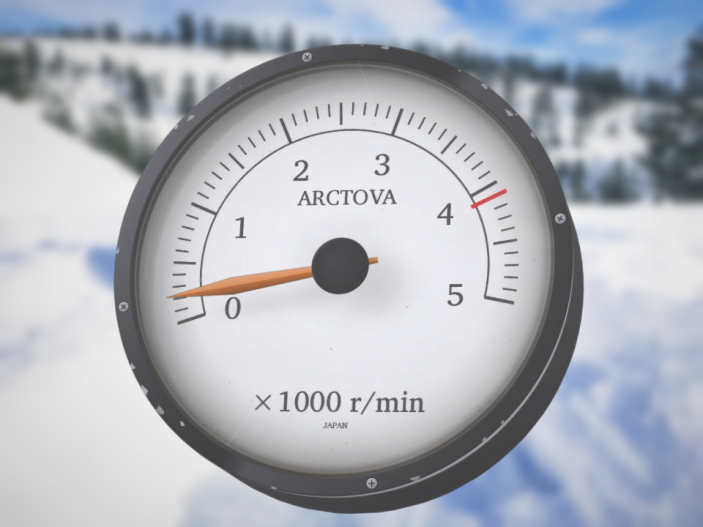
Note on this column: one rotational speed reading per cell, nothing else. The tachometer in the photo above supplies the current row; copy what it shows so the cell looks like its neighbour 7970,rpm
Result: 200,rpm
